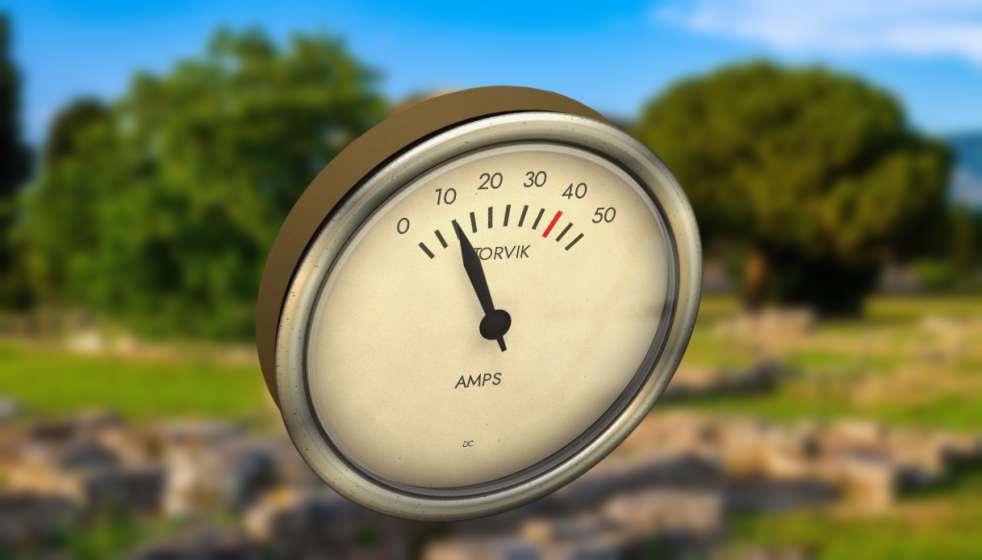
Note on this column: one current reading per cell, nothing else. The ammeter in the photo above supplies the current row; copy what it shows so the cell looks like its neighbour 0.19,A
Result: 10,A
